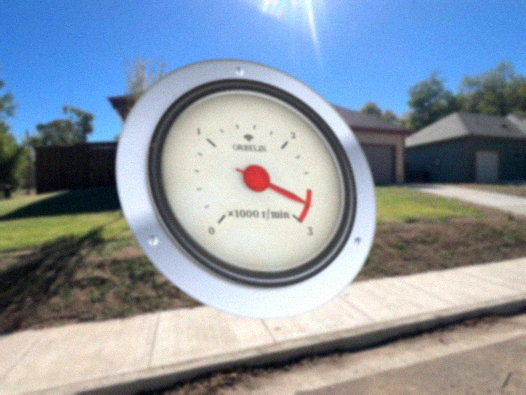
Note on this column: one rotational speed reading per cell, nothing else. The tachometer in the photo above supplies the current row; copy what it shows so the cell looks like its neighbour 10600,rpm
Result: 2800,rpm
